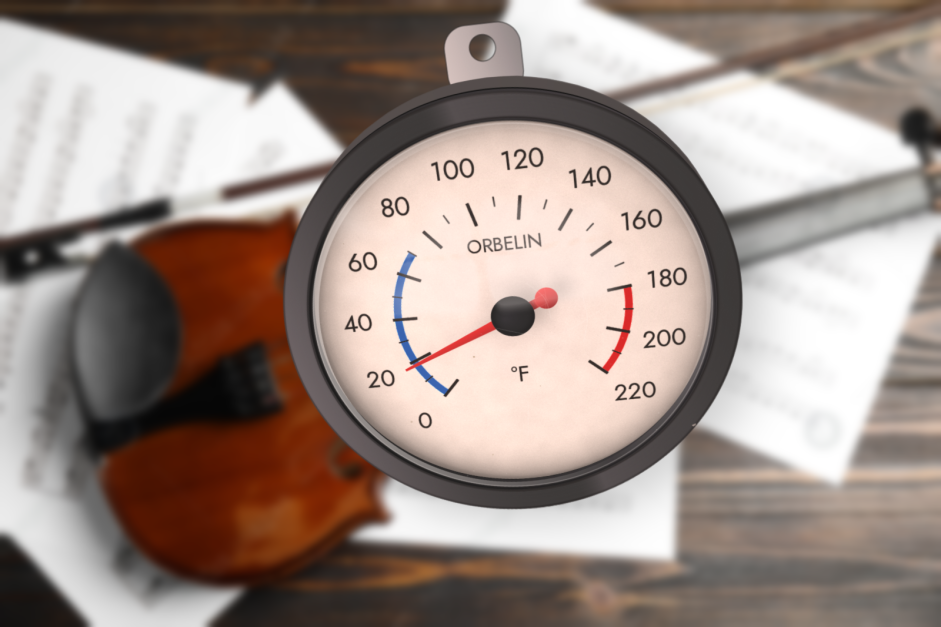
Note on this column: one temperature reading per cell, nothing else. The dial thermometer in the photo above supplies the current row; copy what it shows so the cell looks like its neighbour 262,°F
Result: 20,°F
